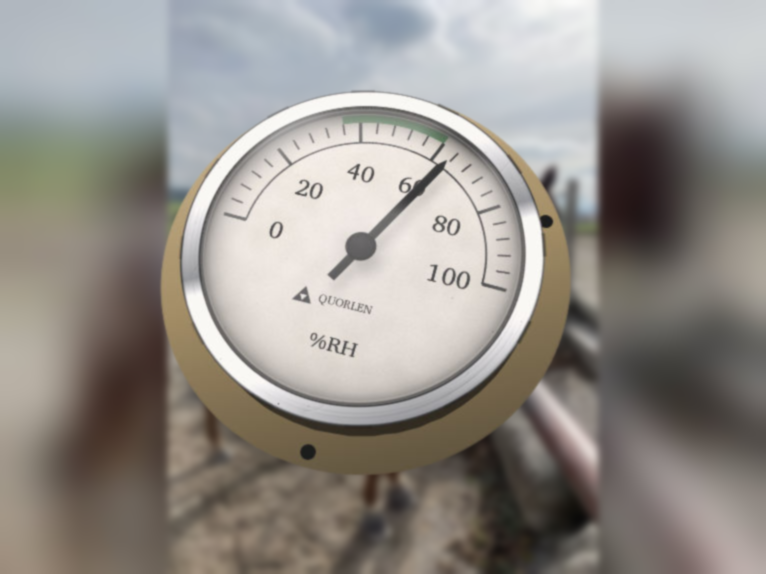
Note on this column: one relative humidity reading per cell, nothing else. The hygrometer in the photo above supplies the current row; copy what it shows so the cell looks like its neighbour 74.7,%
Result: 64,%
